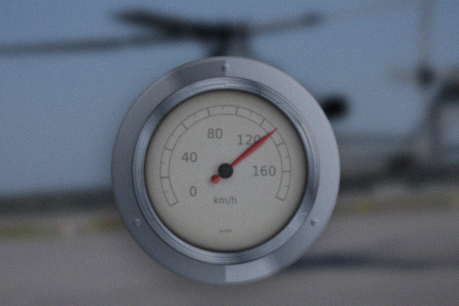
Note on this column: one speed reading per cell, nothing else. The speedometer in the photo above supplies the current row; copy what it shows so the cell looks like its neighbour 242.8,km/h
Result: 130,km/h
